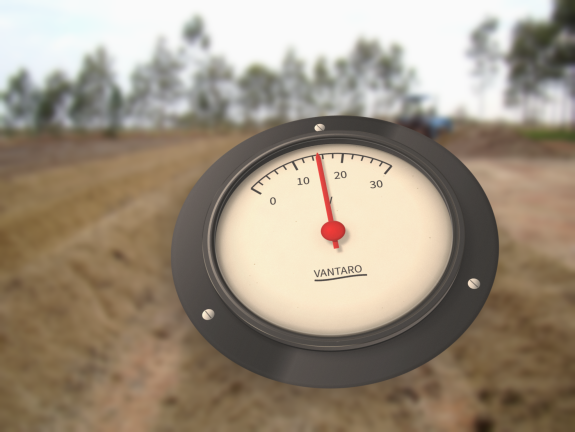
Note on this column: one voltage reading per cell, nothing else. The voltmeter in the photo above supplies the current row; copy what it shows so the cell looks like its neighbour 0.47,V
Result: 15,V
